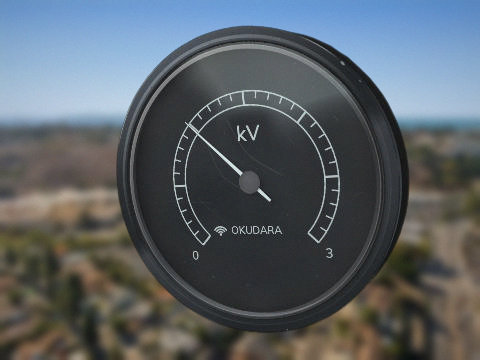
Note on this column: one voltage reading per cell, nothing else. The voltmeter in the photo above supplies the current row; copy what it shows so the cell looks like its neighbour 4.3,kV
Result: 1,kV
